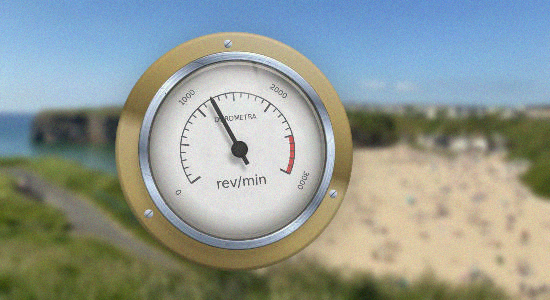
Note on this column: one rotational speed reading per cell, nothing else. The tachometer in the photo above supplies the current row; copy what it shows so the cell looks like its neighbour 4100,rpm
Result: 1200,rpm
